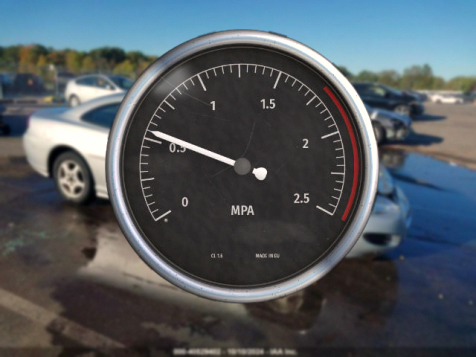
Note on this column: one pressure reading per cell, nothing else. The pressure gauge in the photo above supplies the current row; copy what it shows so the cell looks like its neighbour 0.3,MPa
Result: 0.55,MPa
